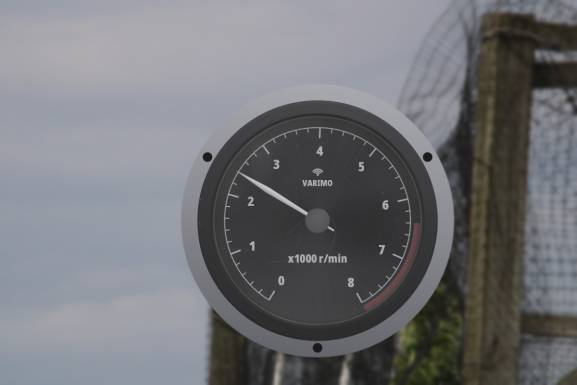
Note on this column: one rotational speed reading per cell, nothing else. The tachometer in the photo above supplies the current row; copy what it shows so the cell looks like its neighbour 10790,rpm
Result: 2400,rpm
